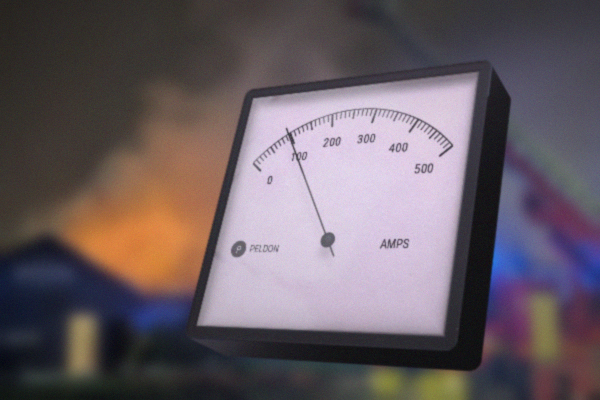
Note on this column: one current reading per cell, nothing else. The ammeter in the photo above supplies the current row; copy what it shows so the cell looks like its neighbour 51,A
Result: 100,A
